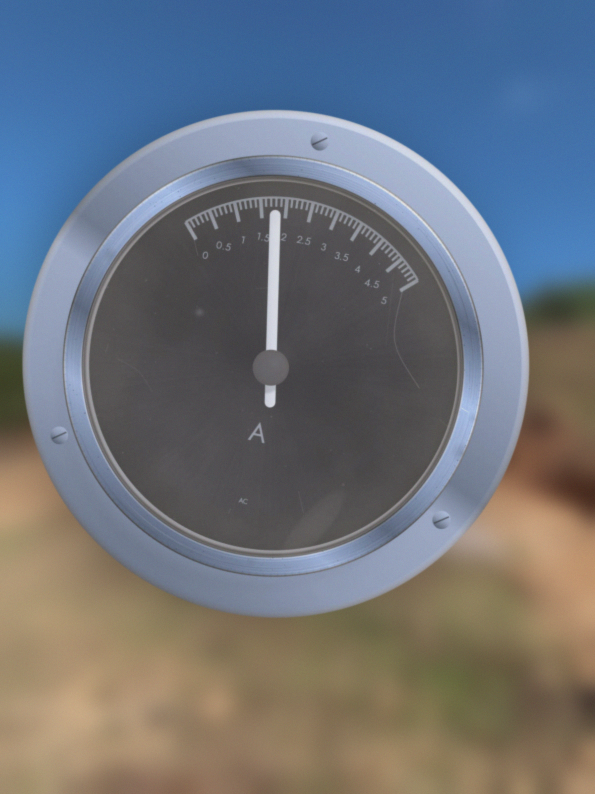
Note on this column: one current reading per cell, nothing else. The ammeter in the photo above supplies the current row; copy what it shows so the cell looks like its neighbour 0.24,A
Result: 1.8,A
